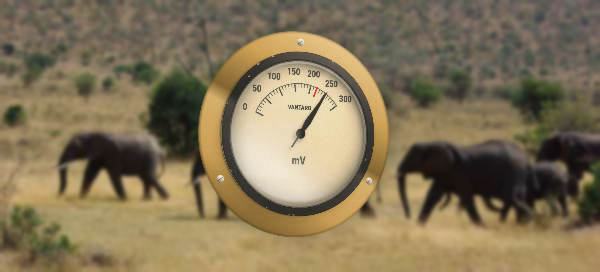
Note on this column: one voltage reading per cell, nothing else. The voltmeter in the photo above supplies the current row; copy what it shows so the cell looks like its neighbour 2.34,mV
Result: 250,mV
